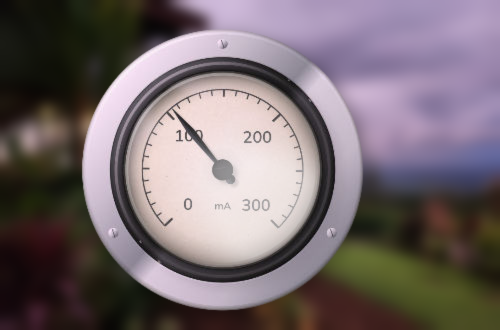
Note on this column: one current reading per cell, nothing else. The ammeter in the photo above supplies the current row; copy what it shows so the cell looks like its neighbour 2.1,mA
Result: 105,mA
